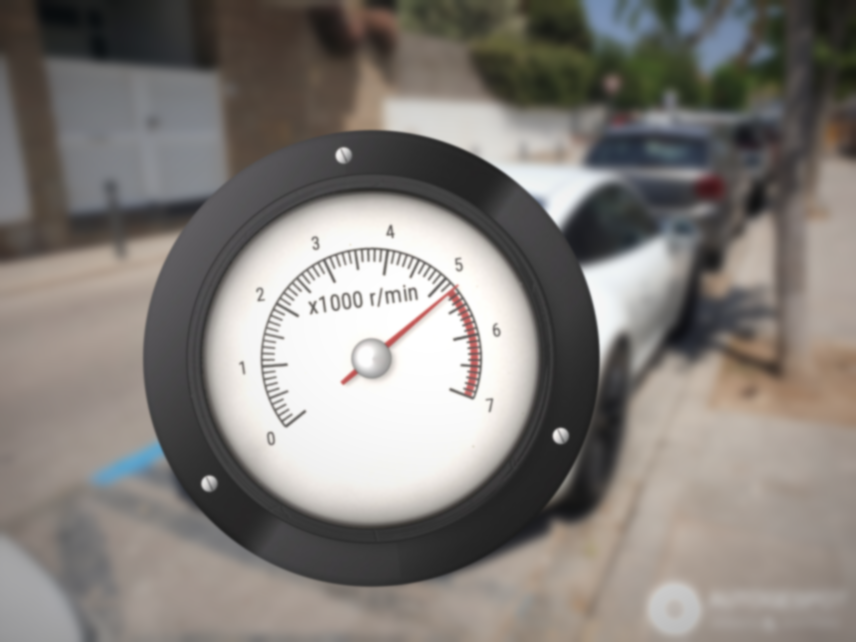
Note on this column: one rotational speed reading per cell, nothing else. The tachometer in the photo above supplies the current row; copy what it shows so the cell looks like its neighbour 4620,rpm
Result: 5200,rpm
